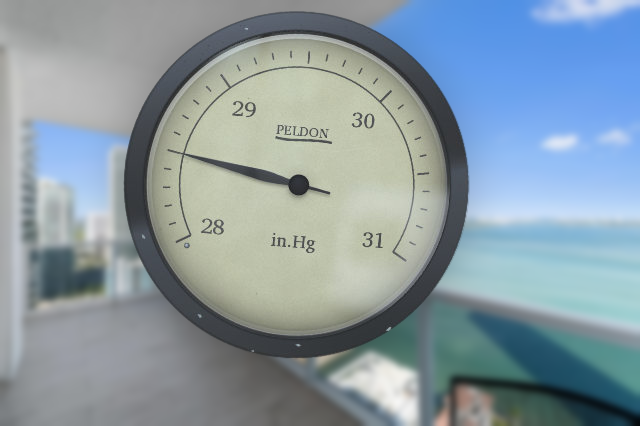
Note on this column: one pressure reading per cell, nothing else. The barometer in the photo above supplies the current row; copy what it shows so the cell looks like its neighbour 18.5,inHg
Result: 28.5,inHg
